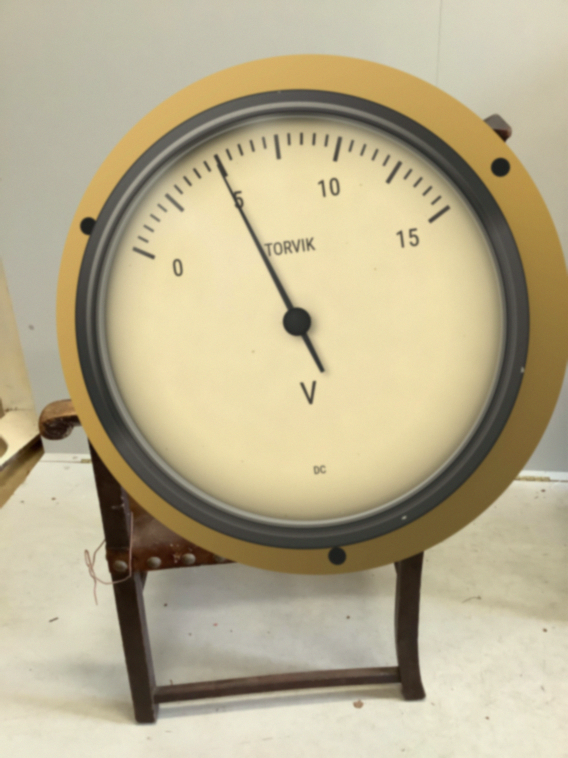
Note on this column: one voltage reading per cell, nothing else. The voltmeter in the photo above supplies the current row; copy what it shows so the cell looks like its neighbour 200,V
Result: 5,V
